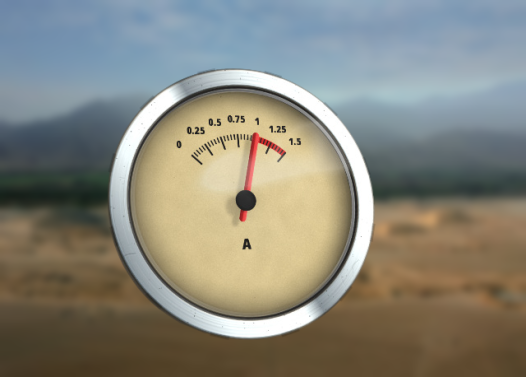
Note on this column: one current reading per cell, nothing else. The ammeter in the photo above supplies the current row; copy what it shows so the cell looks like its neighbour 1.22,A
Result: 1,A
